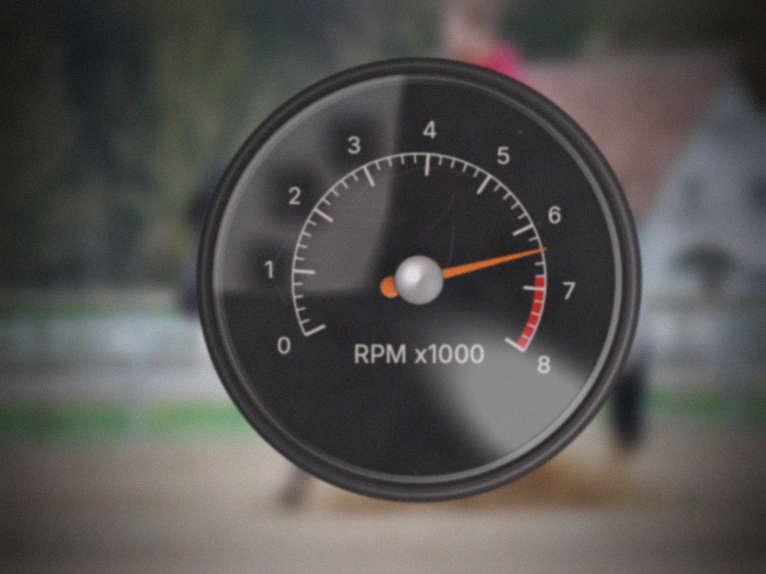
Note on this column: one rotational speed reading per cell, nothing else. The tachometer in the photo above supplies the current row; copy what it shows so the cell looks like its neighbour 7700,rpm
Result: 6400,rpm
